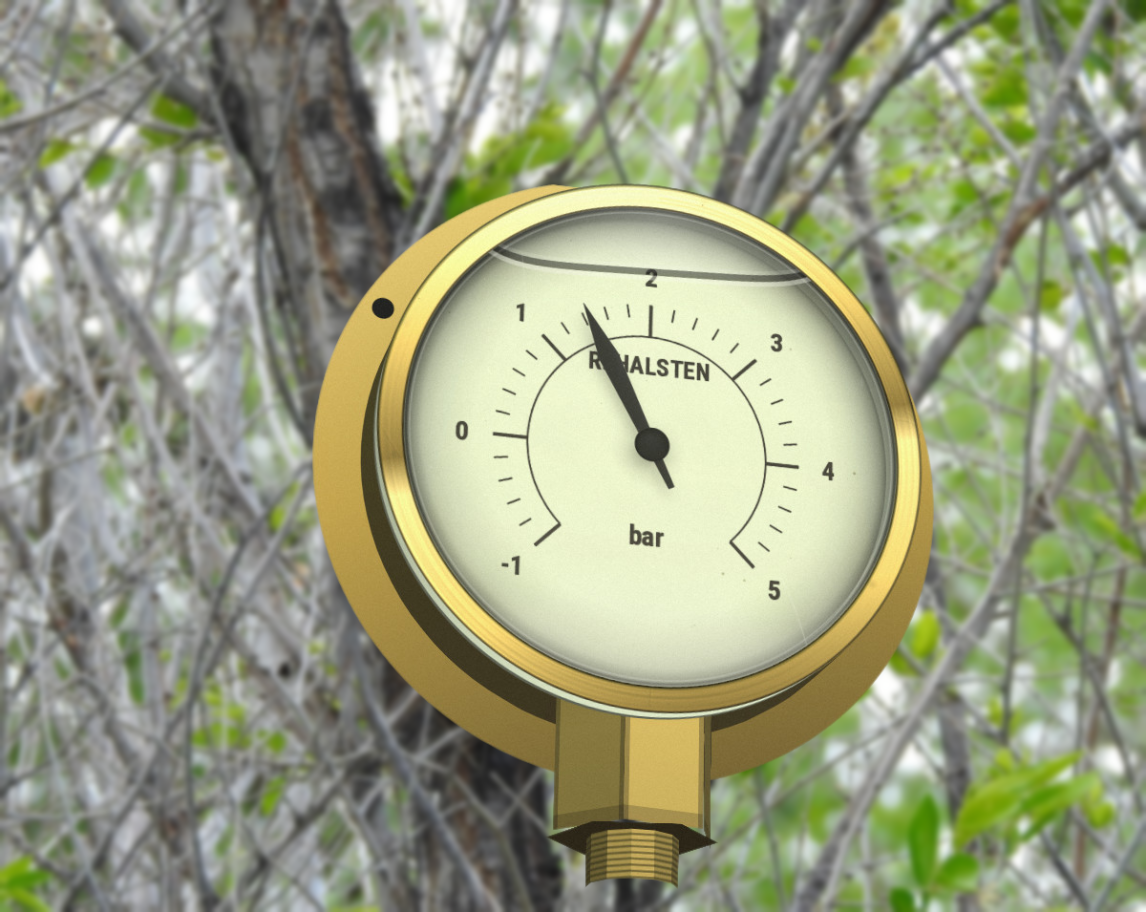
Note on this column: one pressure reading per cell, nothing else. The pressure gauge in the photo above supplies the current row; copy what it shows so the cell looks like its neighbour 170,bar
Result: 1.4,bar
